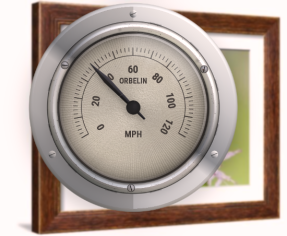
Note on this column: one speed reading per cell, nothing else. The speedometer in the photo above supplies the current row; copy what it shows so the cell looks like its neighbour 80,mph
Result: 38,mph
